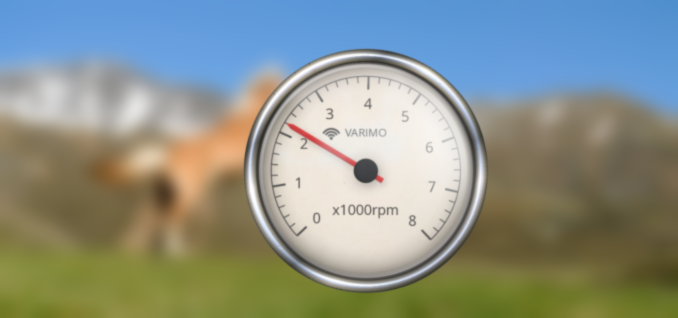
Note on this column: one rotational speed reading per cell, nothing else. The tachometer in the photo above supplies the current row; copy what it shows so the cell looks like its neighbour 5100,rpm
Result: 2200,rpm
